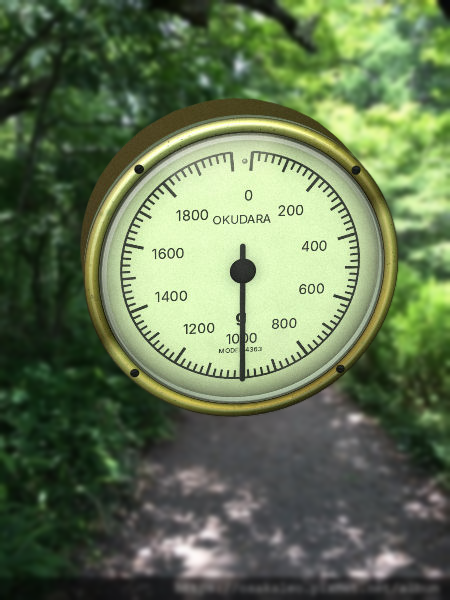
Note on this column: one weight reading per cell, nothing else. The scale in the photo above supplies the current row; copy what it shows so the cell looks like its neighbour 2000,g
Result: 1000,g
